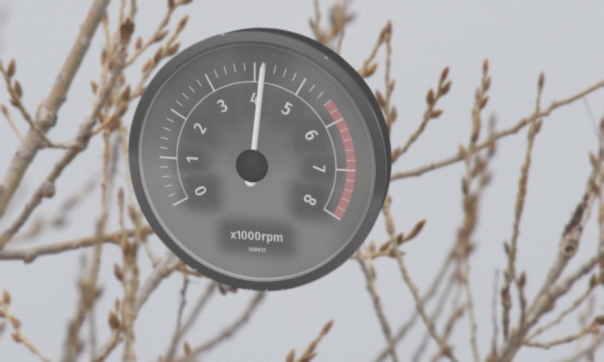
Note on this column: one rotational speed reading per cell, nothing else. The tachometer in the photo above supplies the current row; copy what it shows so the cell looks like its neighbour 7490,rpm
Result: 4200,rpm
